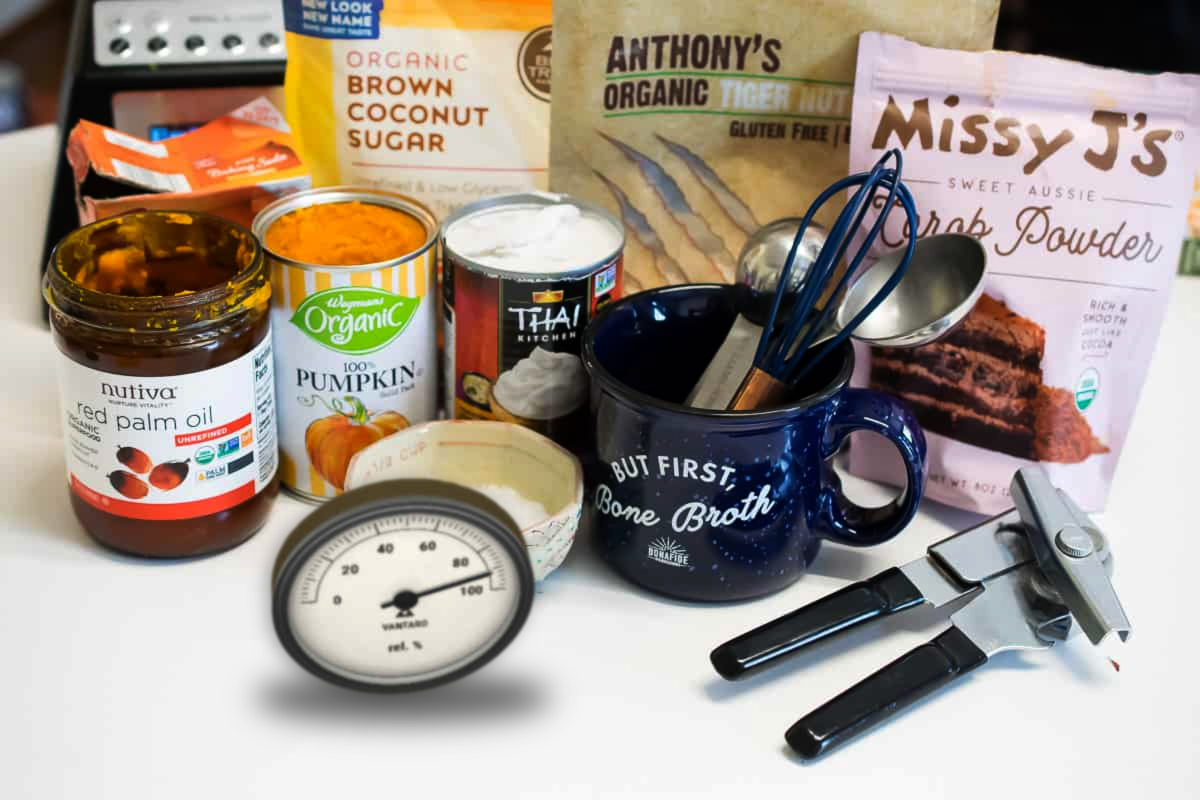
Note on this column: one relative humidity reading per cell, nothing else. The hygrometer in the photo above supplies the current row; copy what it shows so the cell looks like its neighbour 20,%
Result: 90,%
